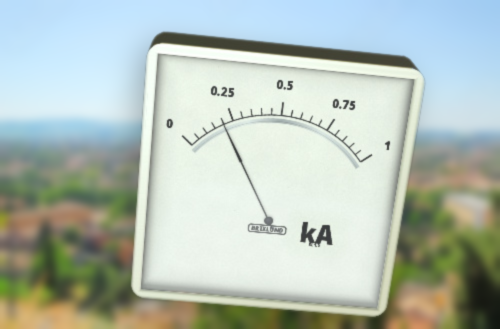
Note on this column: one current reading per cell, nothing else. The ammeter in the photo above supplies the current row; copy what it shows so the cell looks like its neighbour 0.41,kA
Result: 0.2,kA
